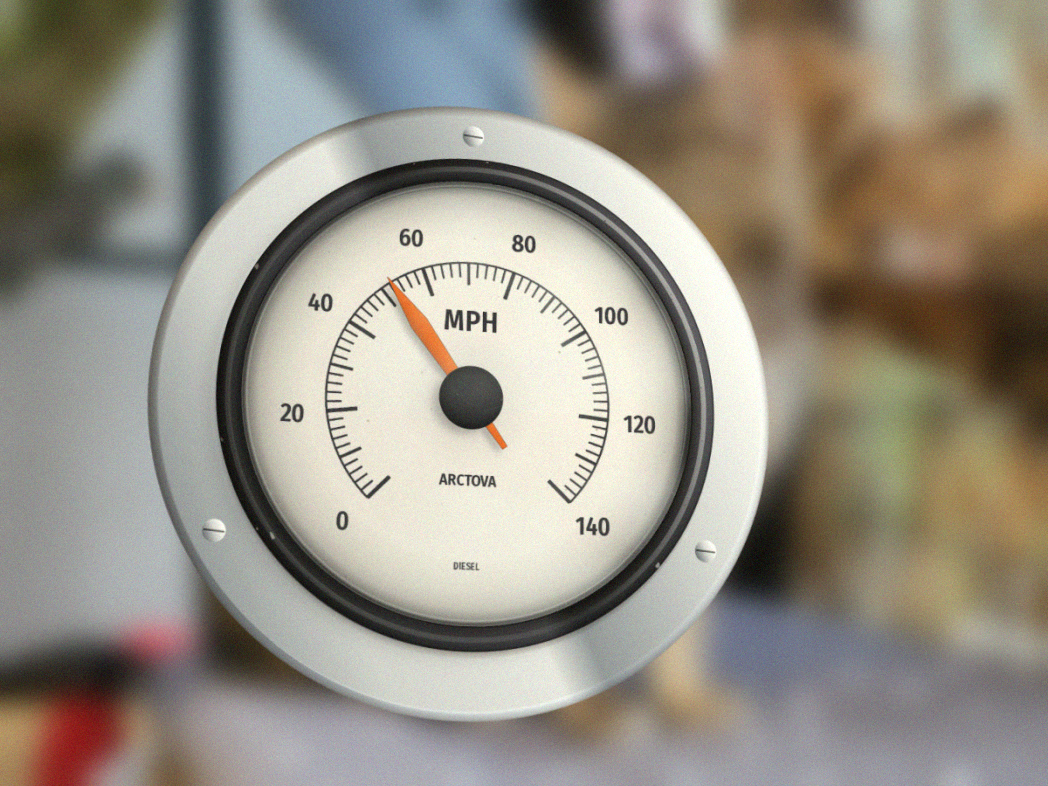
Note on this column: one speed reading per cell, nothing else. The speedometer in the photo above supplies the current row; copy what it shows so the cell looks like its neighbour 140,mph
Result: 52,mph
